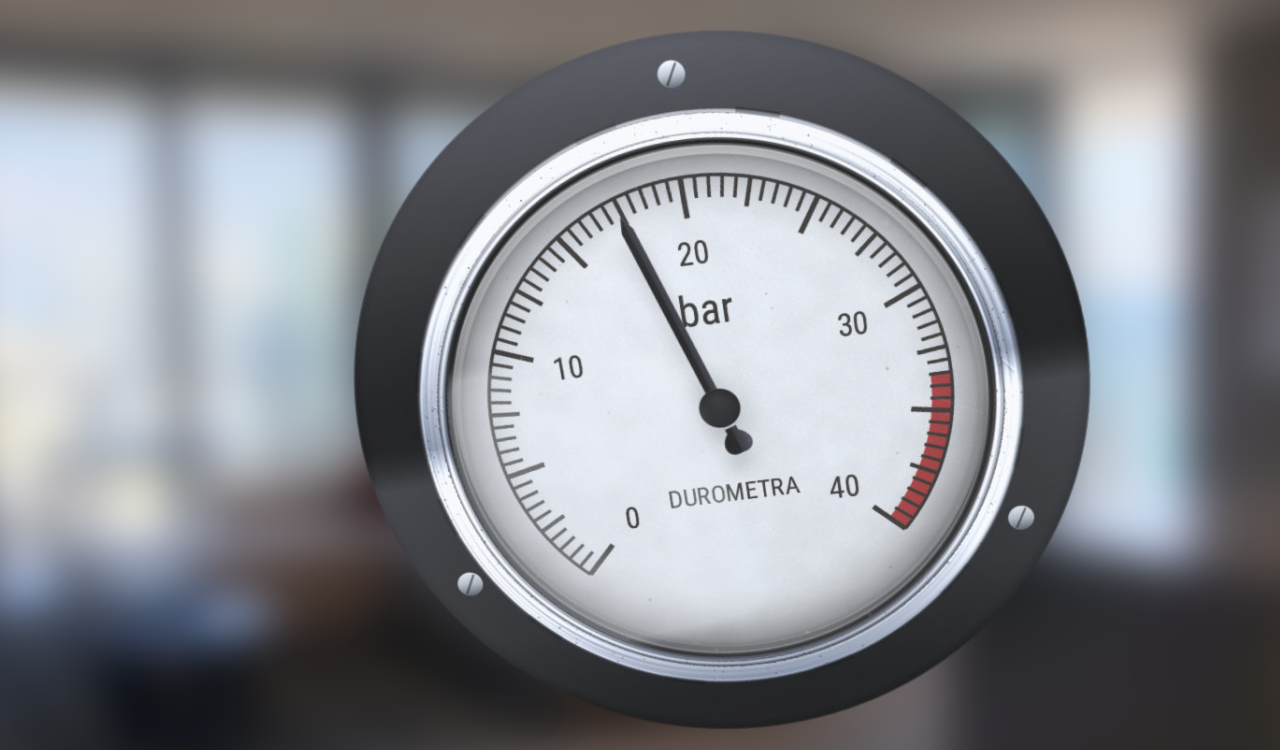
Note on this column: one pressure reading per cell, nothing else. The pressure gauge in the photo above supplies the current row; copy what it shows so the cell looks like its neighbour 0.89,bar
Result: 17.5,bar
